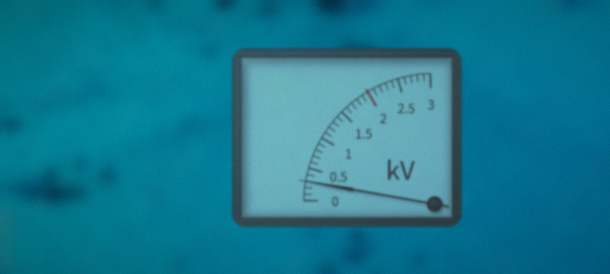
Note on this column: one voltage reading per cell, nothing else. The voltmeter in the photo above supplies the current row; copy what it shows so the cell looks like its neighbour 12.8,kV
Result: 0.3,kV
